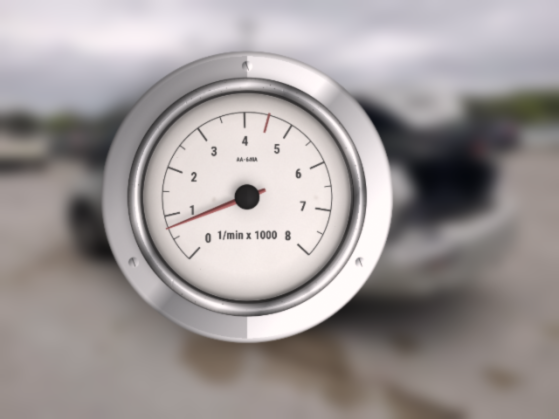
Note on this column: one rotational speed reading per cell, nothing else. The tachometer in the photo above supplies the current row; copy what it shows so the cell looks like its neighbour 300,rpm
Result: 750,rpm
